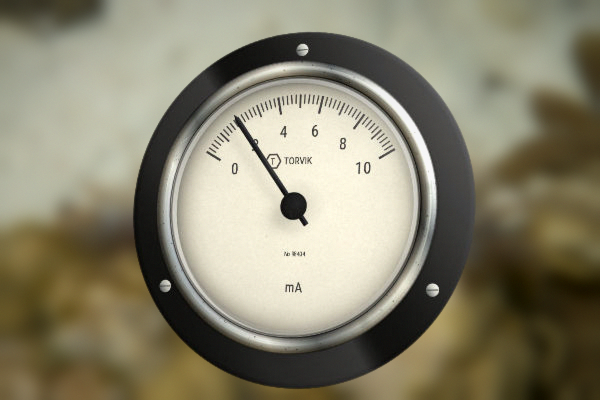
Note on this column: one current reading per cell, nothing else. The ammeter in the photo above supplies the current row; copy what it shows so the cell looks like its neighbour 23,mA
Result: 2,mA
